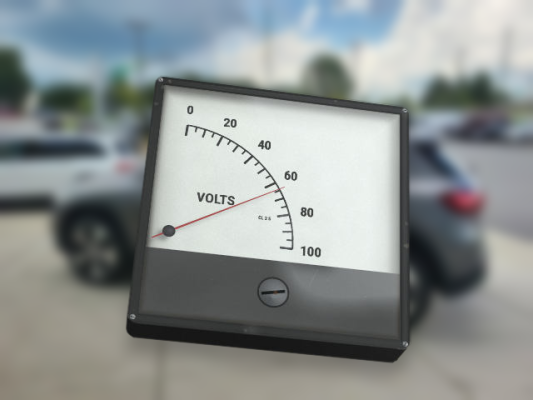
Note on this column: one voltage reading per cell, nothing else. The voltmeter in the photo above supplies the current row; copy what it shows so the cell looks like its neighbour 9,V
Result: 65,V
